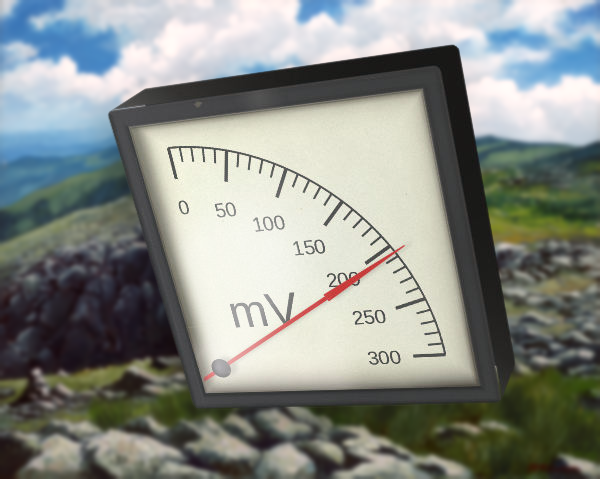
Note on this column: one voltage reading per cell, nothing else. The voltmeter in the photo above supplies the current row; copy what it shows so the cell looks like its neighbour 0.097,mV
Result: 205,mV
